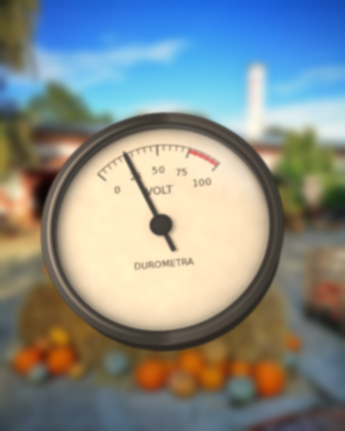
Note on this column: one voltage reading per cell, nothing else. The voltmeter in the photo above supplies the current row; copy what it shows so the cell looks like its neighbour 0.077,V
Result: 25,V
